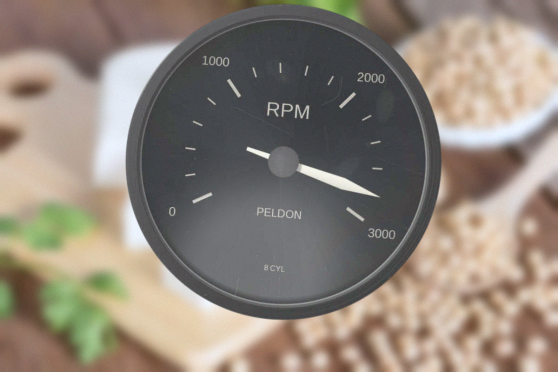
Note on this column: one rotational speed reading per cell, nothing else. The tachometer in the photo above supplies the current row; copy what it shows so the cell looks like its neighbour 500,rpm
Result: 2800,rpm
